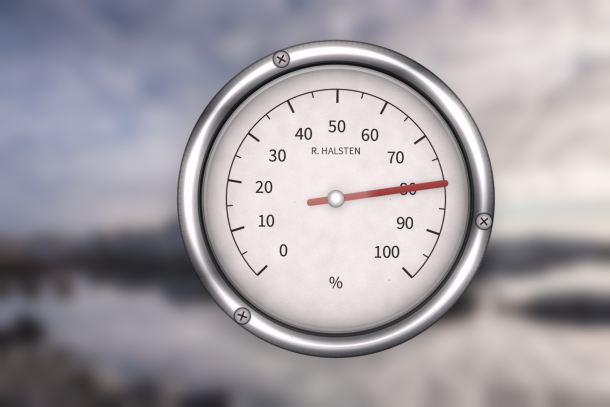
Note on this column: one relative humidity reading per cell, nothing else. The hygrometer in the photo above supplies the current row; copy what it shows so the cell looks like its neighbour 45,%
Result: 80,%
